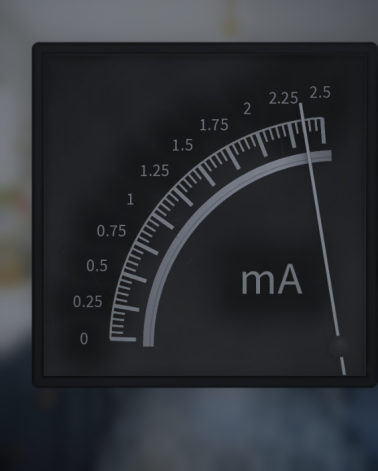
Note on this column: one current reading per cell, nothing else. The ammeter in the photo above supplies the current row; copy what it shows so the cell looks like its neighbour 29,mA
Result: 2.35,mA
